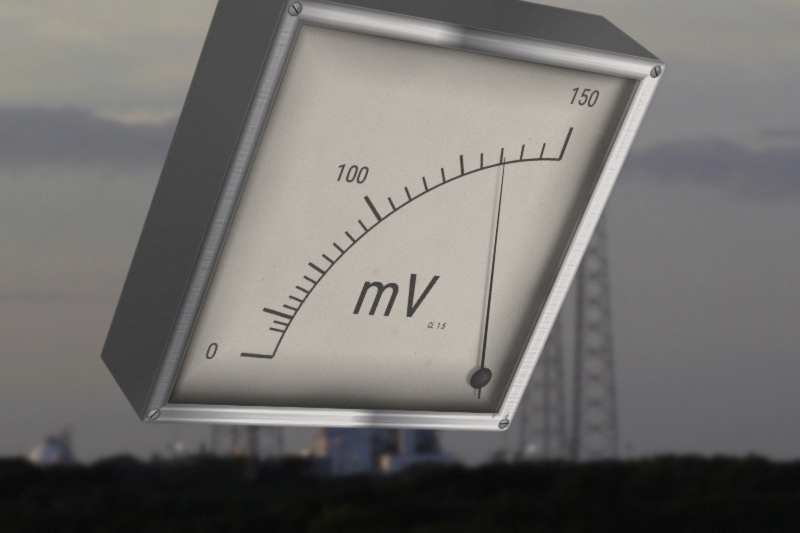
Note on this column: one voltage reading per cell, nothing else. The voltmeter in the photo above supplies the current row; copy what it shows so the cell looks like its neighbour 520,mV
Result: 135,mV
